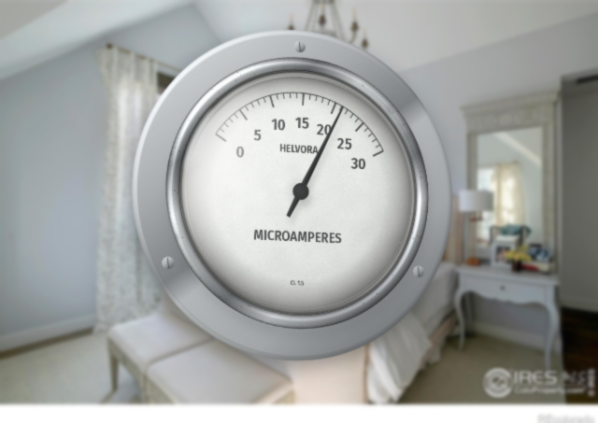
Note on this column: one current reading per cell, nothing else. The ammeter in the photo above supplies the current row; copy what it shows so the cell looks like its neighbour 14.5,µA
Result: 21,µA
